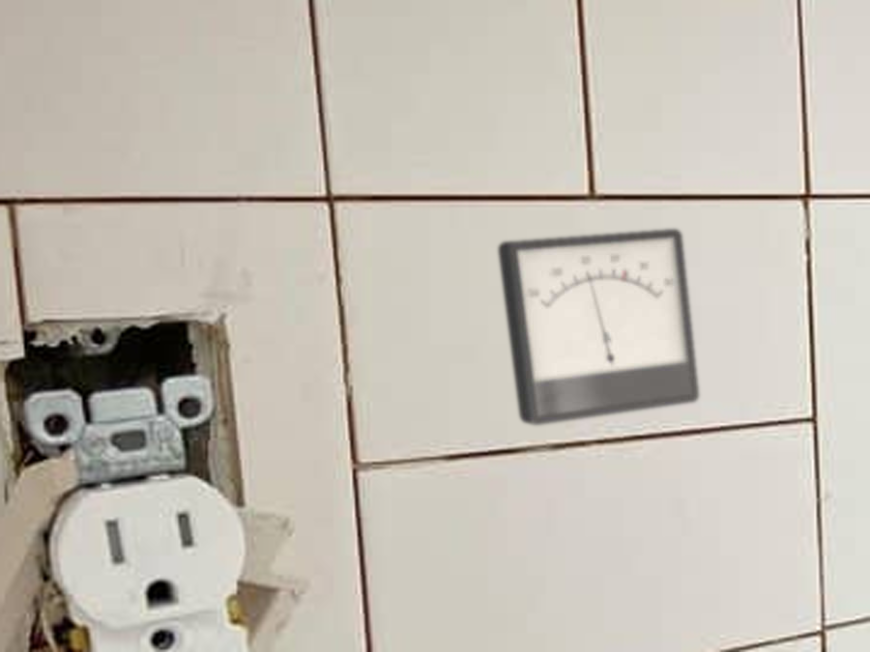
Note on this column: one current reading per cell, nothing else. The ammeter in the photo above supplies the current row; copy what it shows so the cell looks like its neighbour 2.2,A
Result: -10,A
